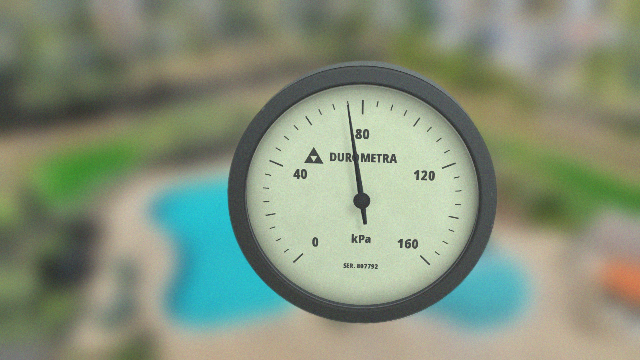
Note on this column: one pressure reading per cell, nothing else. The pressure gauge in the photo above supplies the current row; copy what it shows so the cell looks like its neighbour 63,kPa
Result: 75,kPa
